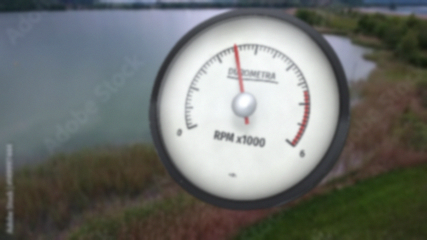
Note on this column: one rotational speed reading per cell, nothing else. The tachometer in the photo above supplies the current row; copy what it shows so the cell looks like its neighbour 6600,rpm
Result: 2500,rpm
